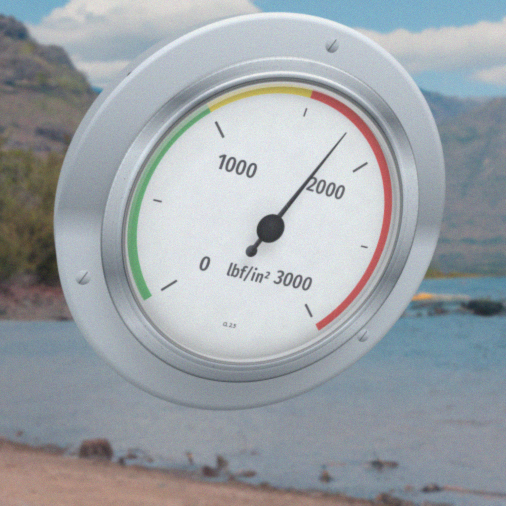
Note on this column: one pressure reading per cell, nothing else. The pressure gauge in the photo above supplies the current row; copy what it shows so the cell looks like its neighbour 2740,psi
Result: 1750,psi
